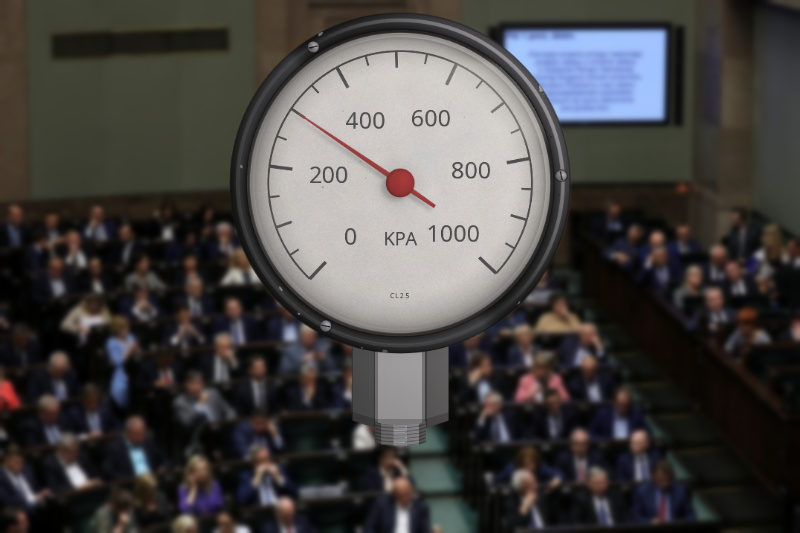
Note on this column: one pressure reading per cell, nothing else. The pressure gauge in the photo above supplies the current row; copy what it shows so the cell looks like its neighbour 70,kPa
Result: 300,kPa
